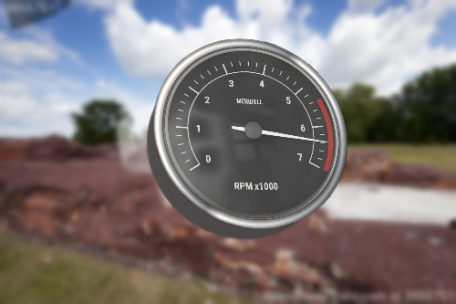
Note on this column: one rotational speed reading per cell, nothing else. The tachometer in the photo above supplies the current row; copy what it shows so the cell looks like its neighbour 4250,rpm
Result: 6400,rpm
